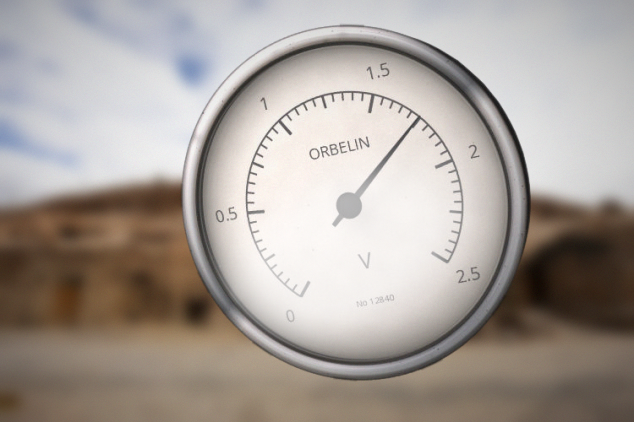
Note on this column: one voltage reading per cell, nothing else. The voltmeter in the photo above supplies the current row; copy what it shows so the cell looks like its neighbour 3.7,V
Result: 1.75,V
